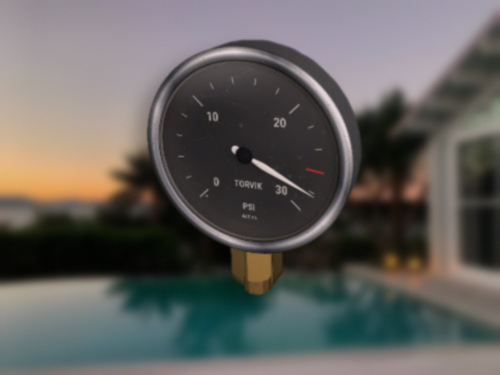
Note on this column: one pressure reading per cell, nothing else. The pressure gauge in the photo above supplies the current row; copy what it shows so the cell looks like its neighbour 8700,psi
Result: 28,psi
